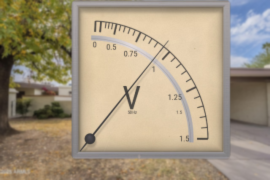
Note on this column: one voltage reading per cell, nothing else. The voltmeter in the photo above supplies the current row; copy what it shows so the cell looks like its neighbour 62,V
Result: 0.95,V
